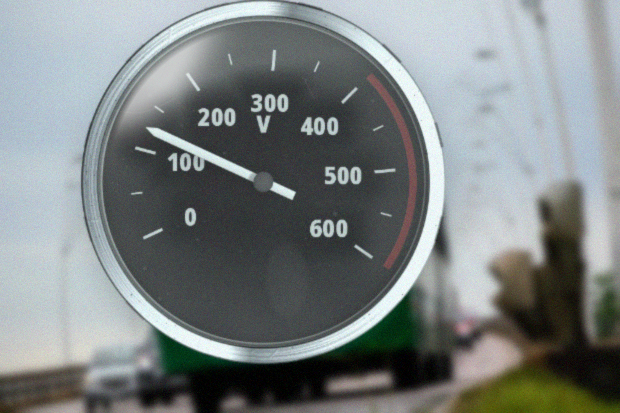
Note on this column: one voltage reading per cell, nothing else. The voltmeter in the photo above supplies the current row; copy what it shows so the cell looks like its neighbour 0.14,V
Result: 125,V
